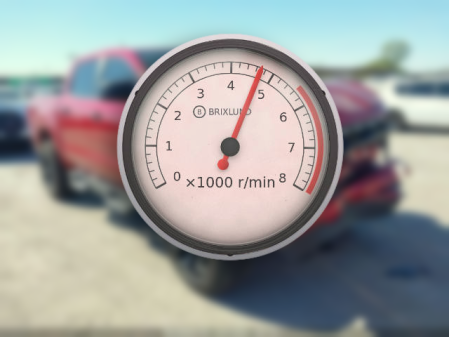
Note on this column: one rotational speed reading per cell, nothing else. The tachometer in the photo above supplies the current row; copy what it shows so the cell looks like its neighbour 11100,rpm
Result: 4700,rpm
